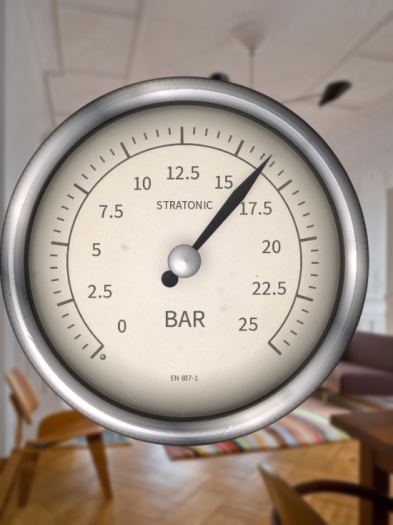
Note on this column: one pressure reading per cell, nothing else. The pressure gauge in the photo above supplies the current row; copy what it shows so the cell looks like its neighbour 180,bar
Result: 16.25,bar
